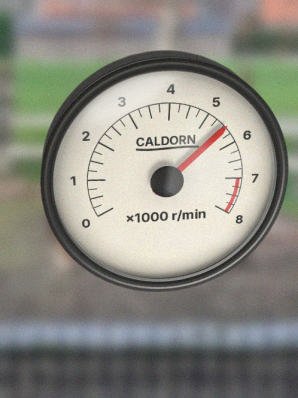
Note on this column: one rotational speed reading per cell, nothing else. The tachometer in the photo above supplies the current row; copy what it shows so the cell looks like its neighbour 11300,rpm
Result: 5500,rpm
